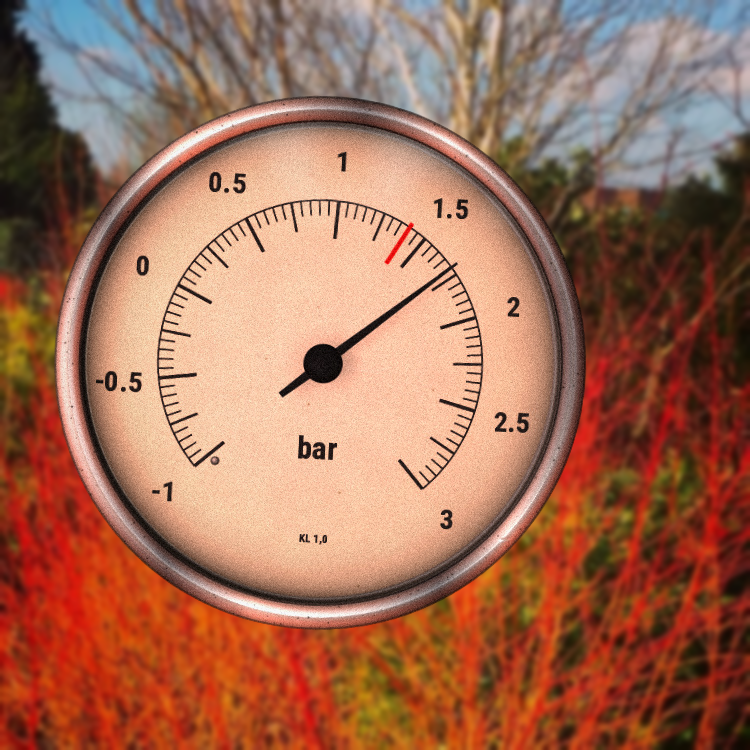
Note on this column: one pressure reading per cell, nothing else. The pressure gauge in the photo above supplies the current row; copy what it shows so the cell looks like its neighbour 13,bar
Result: 1.7,bar
